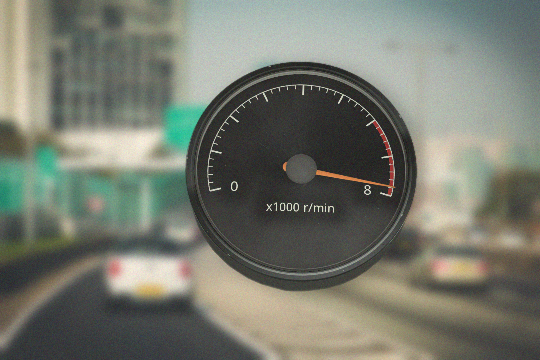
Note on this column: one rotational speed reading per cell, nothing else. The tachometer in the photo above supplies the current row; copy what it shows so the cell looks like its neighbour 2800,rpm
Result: 7800,rpm
